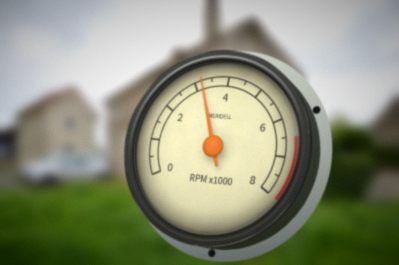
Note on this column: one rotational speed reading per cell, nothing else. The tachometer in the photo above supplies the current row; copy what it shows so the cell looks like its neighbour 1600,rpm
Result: 3250,rpm
